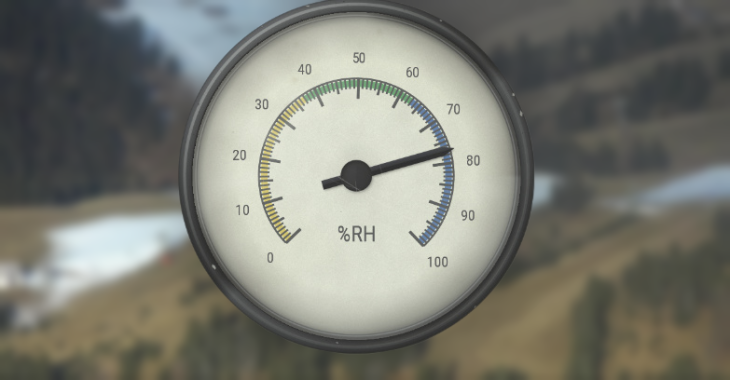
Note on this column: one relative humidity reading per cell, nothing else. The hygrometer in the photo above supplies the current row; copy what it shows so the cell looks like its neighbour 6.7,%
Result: 77,%
